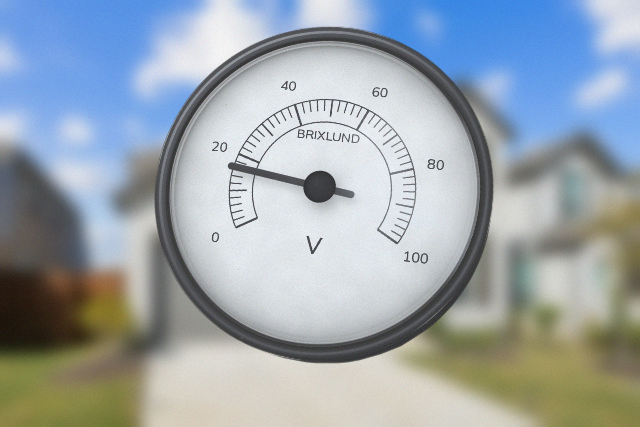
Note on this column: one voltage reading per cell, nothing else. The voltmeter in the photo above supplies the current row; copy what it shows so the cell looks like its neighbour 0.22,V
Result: 16,V
